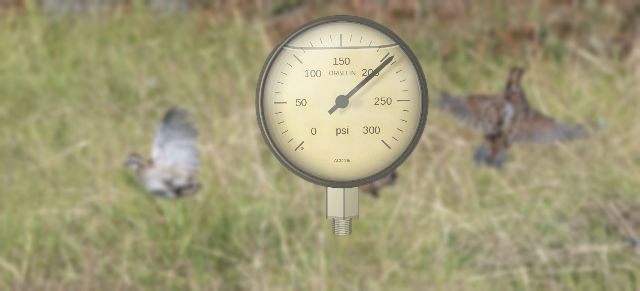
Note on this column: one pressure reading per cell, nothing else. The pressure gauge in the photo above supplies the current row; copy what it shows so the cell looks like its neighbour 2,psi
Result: 205,psi
